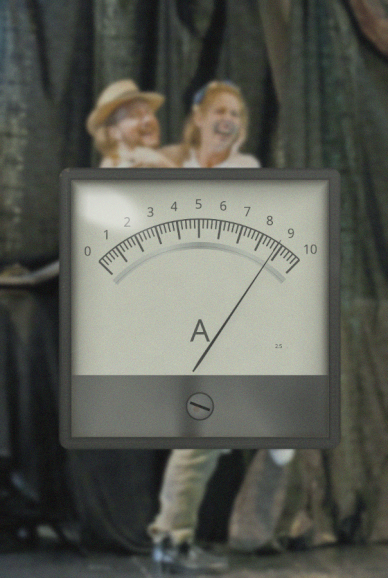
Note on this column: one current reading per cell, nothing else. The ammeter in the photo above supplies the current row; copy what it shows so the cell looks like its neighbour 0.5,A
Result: 8.8,A
